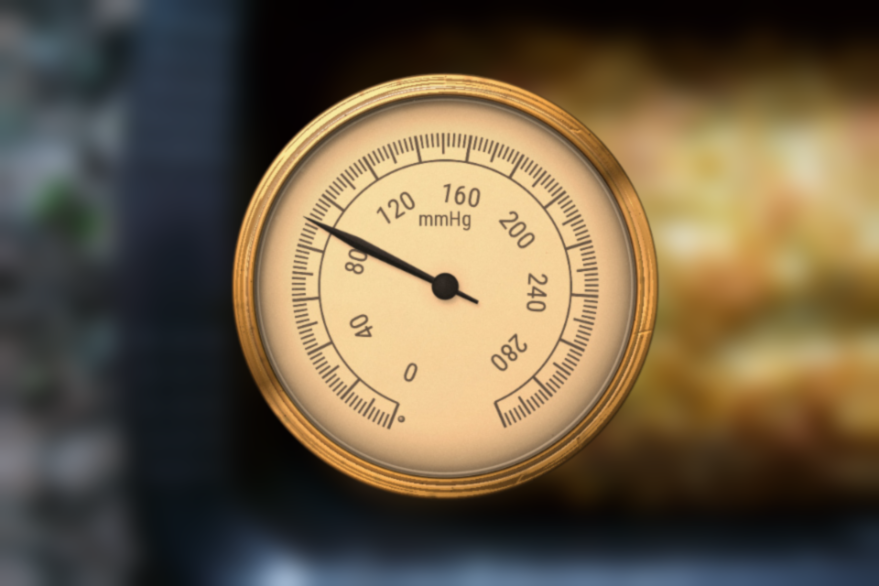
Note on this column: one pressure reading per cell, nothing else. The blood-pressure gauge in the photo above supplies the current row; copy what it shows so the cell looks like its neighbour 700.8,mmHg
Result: 90,mmHg
